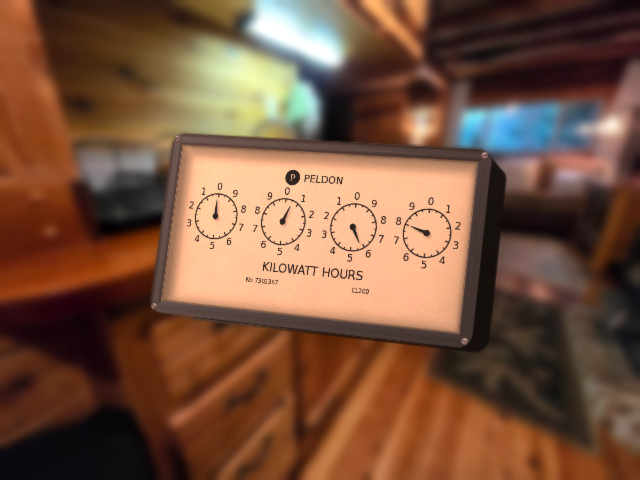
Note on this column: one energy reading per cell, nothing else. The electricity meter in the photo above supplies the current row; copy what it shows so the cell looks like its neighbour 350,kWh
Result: 58,kWh
